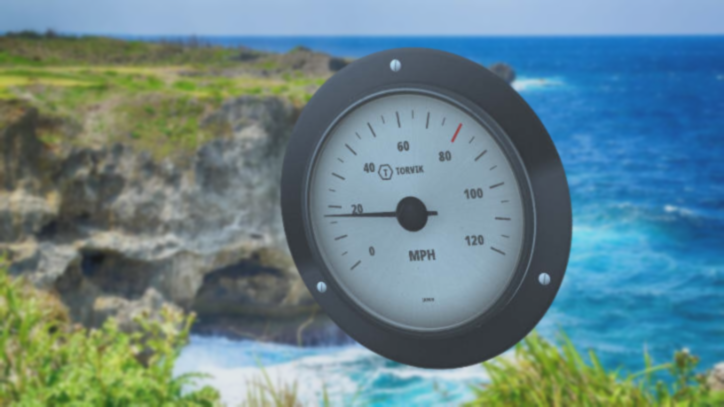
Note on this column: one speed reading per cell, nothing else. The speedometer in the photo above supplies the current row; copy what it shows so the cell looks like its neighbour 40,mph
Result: 17.5,mph
